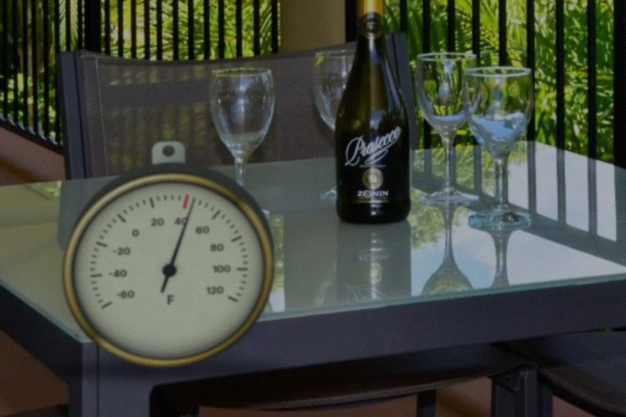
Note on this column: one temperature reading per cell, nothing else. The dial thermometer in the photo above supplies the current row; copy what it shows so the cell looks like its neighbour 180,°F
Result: 44,°F
